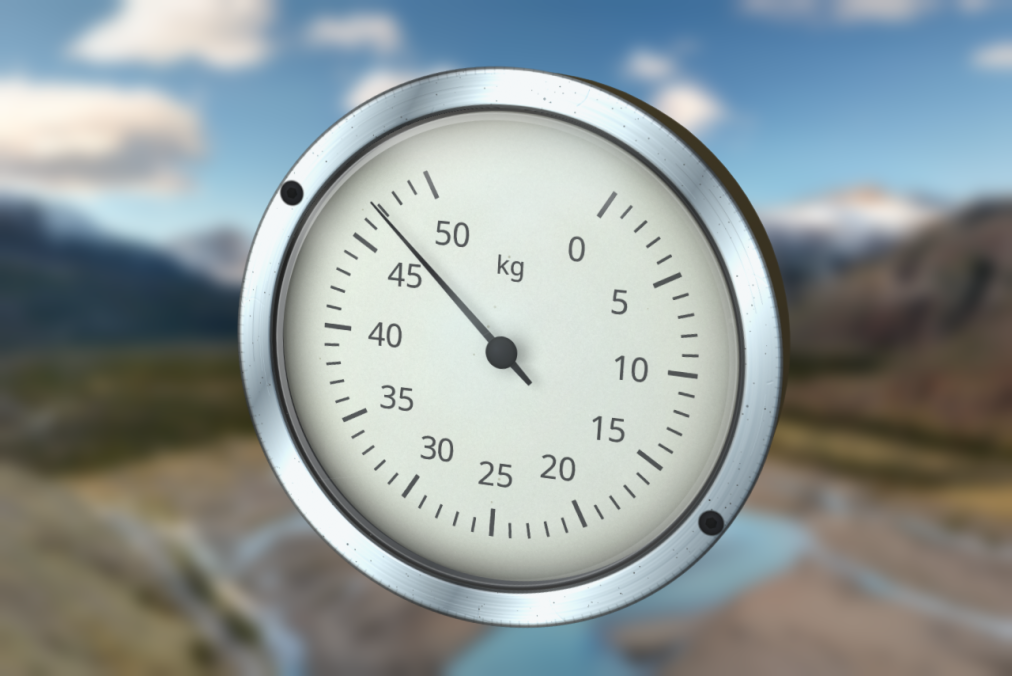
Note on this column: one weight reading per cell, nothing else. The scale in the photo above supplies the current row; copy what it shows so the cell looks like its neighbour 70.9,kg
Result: 47,kg
